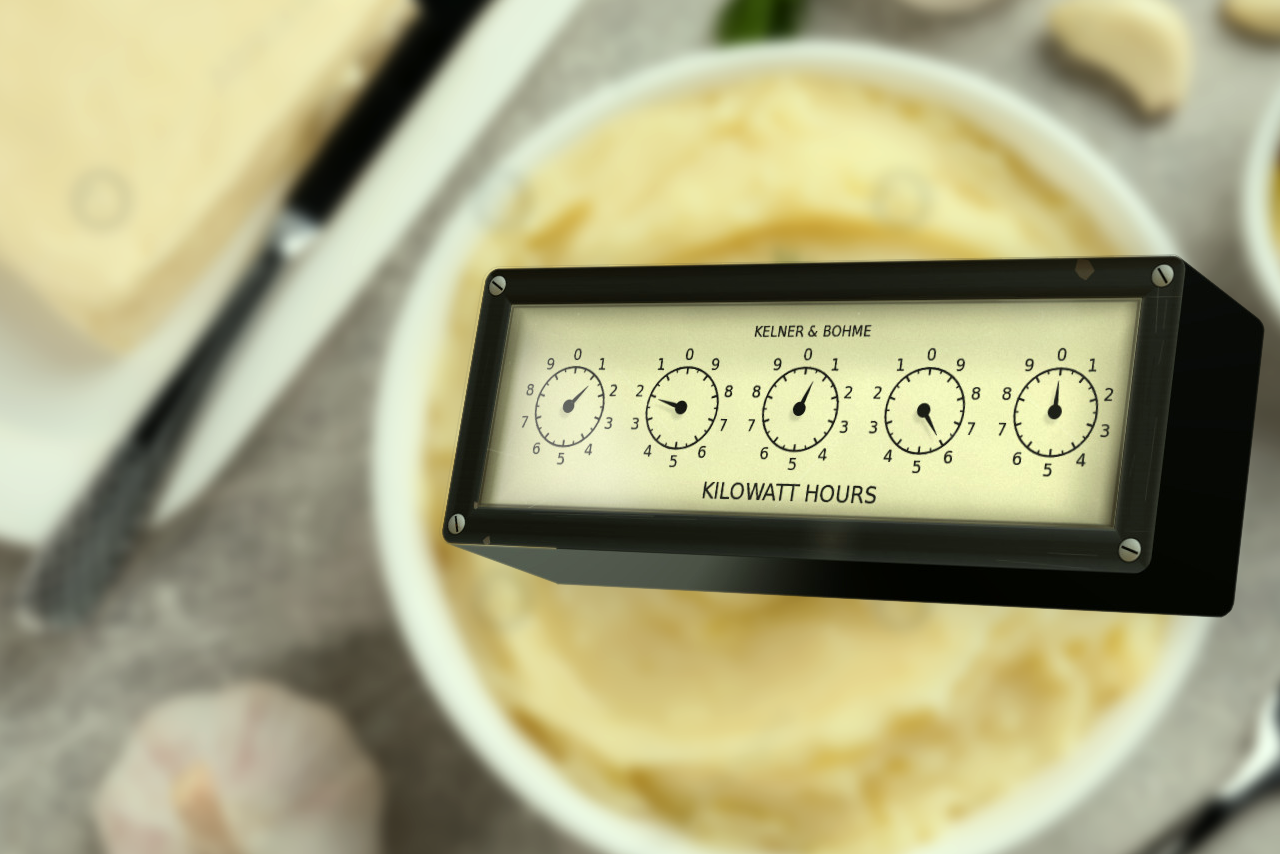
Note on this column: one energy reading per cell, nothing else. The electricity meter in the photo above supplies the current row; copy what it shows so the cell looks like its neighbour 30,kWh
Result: 12060,kWh
